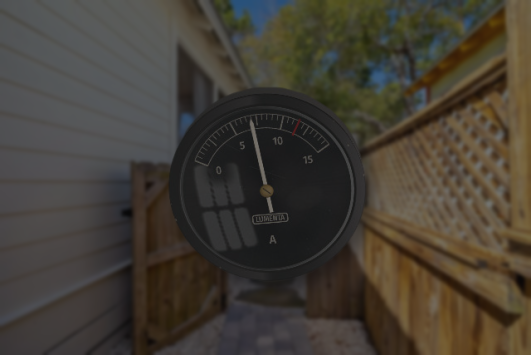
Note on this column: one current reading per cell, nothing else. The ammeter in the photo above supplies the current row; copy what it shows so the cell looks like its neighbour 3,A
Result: 7,A
